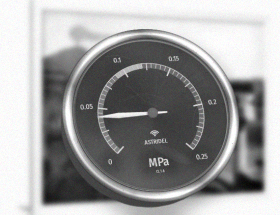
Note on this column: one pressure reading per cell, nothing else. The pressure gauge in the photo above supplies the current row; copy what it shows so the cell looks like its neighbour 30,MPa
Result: 0.04,MPa
